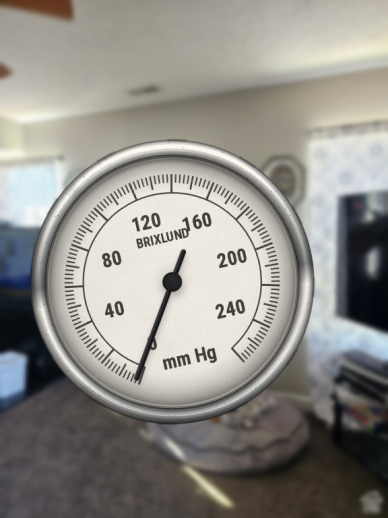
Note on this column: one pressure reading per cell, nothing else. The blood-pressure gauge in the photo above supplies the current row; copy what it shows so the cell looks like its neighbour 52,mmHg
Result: 2,mmHg
